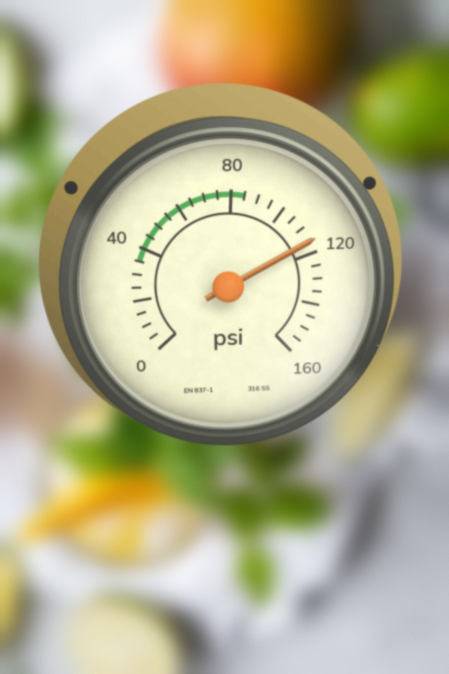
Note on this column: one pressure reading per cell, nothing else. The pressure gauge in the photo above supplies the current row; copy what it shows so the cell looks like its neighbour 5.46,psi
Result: 115,psi
